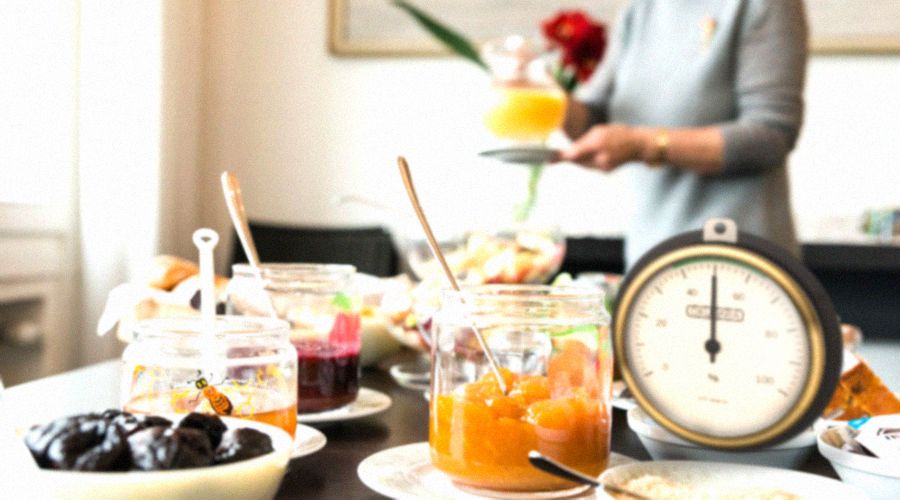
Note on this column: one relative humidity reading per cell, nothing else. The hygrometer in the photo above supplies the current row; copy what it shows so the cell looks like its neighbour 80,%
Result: 50,%
